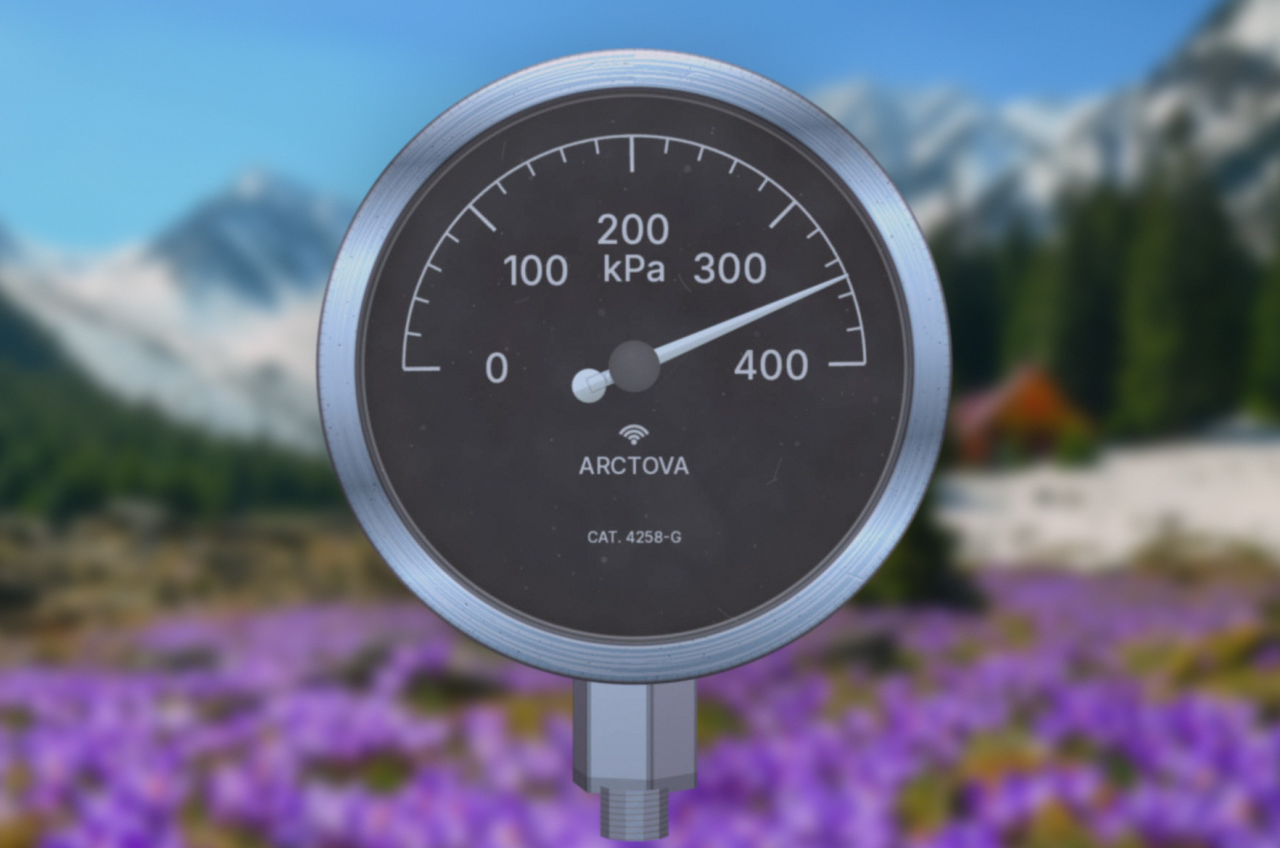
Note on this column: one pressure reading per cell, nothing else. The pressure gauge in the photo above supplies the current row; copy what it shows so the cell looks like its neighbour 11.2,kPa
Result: 350,kPa
